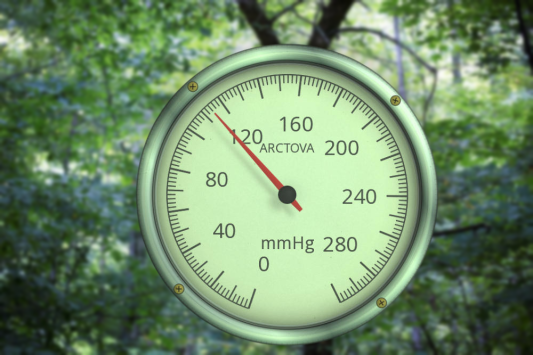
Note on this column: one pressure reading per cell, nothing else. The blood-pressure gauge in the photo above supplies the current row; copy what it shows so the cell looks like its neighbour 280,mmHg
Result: 114,mmHg
